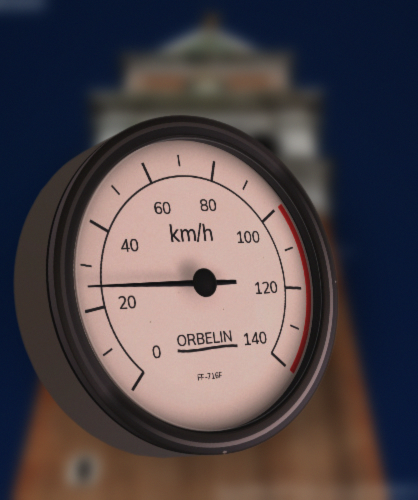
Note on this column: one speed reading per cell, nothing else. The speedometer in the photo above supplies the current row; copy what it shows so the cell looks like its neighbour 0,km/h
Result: 25,km/h
